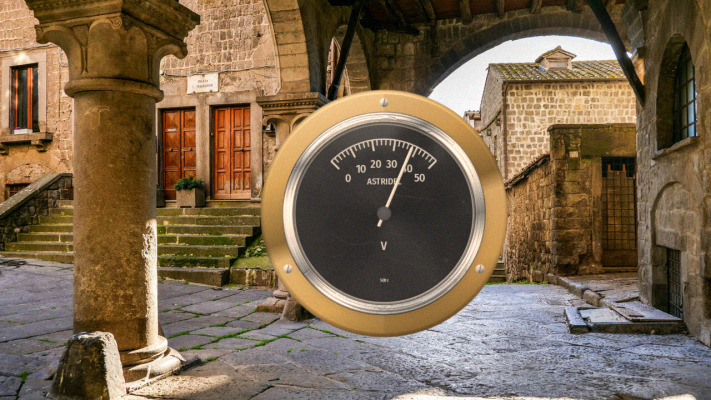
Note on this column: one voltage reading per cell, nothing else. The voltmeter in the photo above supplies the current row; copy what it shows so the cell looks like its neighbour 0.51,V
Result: 38,V
